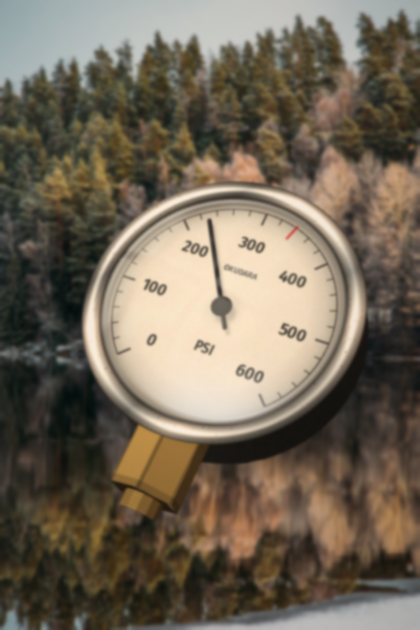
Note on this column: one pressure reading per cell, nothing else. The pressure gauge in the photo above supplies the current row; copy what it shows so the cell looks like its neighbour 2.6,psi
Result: 230,psi
